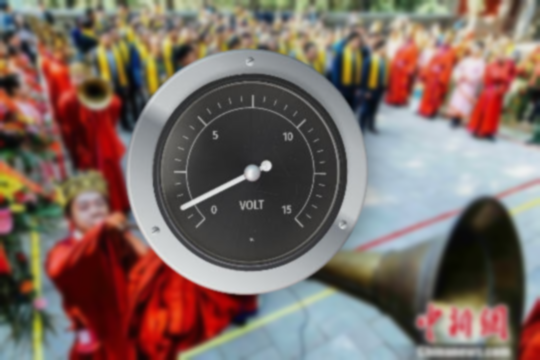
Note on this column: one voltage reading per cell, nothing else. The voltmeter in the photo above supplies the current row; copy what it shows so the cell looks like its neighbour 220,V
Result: 1,V
